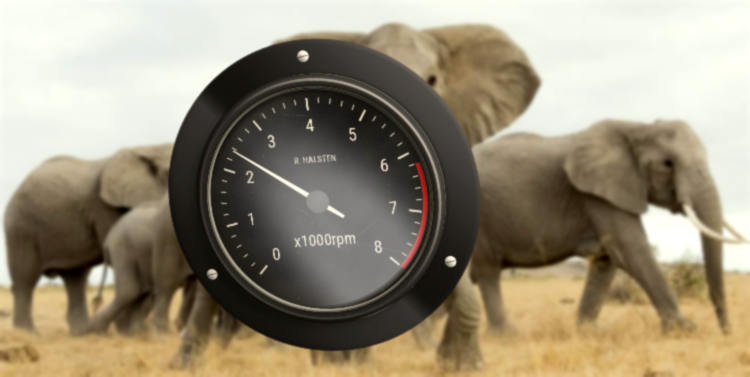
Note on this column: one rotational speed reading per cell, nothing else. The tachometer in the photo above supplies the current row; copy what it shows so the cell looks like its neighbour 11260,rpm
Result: 2400,rpm
